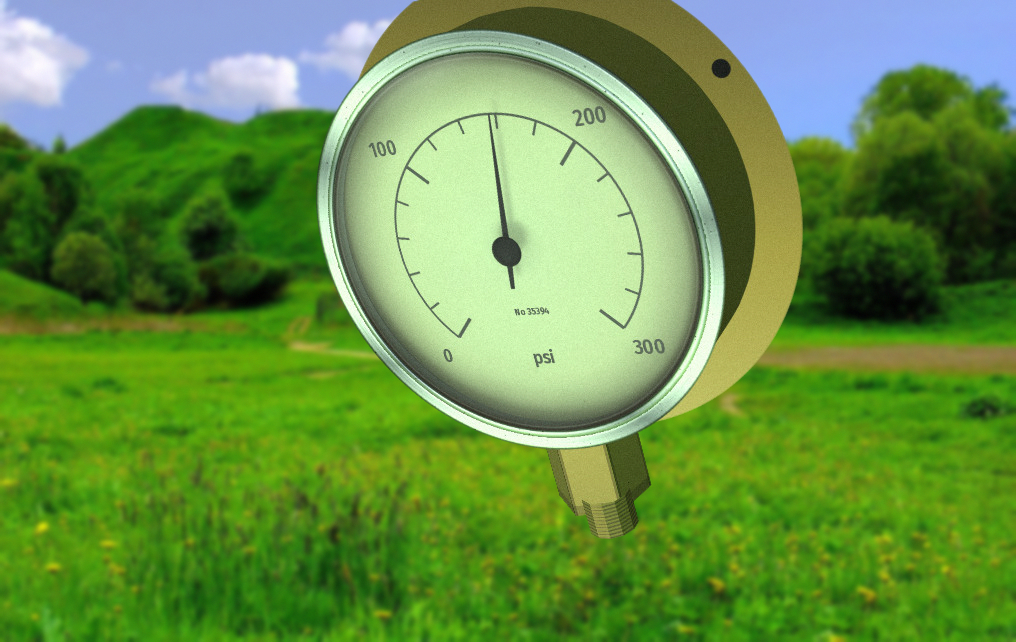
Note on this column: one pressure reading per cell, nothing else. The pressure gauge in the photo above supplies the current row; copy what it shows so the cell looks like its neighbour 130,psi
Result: 160,psi
